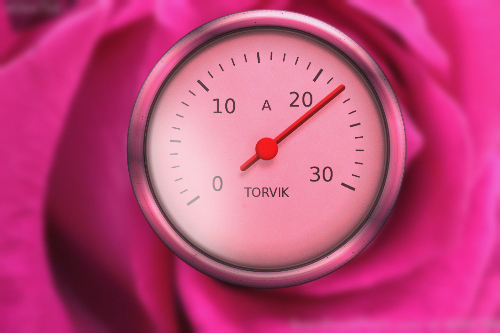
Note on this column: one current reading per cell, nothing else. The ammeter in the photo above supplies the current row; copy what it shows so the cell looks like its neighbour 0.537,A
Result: 22,A
